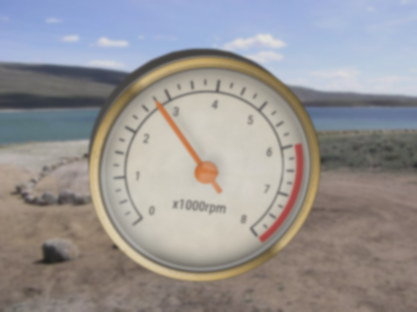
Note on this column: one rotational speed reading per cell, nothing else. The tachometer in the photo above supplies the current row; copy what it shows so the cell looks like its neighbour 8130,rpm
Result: 2750,rpm
